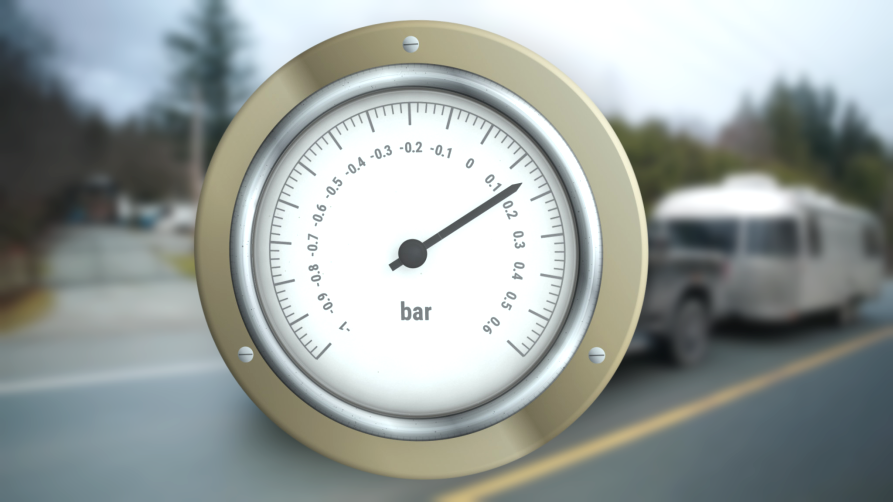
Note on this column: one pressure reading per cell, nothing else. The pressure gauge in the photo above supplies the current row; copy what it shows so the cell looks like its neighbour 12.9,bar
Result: 0.15,bar
